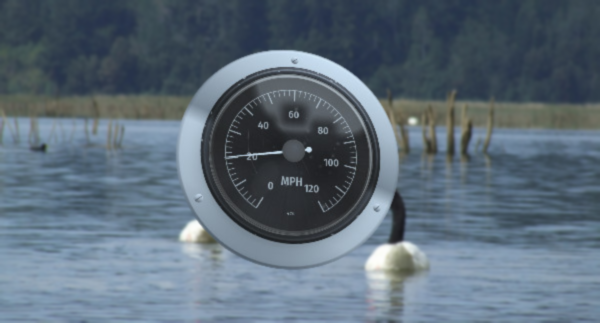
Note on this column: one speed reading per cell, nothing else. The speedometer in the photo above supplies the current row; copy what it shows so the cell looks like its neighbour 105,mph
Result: 20,mph
